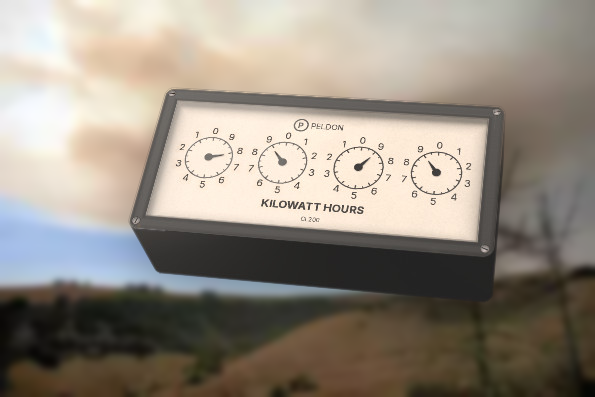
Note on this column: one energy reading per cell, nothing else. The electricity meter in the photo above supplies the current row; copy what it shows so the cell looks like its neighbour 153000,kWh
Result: 7889,kWh
